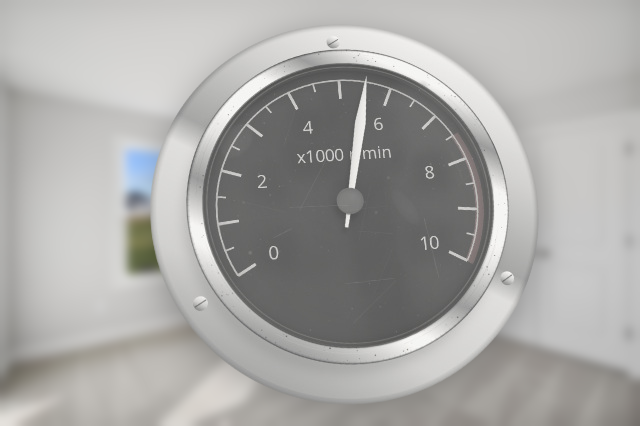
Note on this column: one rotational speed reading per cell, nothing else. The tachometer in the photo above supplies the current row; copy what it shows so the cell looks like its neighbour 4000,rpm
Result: 5500,rpm
